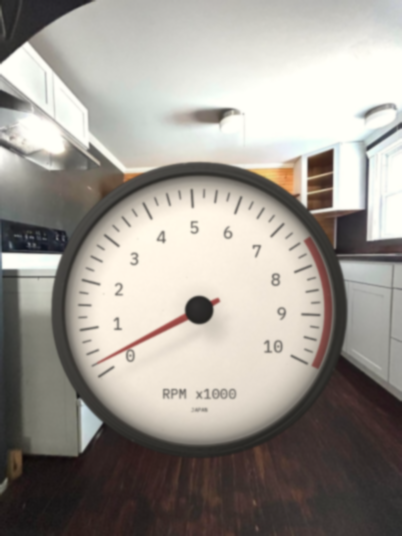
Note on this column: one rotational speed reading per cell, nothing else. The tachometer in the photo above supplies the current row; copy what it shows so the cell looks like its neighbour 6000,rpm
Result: 250,rpm
